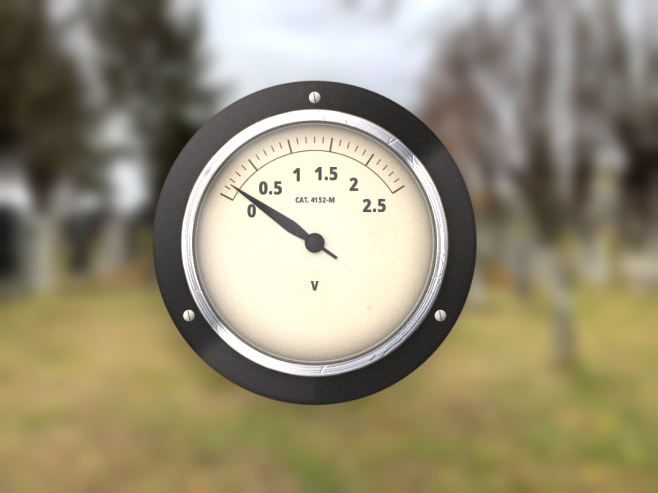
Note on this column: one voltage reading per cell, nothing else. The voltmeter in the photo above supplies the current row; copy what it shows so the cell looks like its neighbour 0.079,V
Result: 0.15,V
